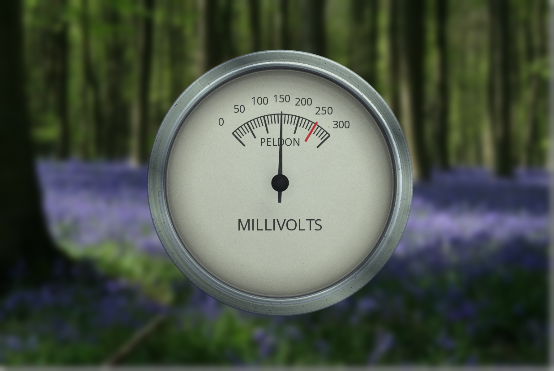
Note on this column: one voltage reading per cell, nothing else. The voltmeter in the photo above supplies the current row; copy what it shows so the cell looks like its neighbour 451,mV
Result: 150,mV
